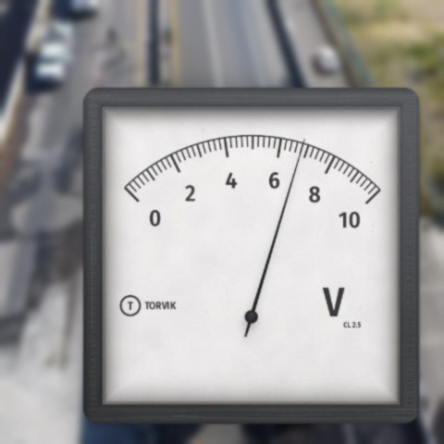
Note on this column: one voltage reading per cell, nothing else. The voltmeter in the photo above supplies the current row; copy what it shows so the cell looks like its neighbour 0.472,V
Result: 6.8,V
